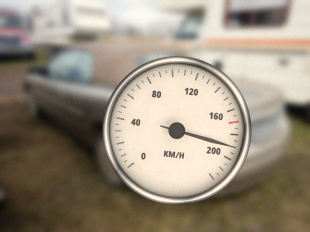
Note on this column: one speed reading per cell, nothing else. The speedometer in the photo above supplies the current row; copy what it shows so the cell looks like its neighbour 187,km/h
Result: 190,km/h
